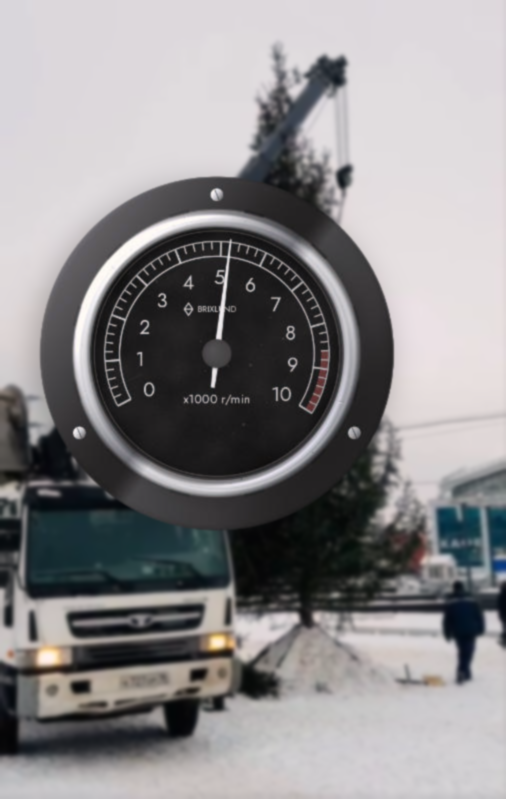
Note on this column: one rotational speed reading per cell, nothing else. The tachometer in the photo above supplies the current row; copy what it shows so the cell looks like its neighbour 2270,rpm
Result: 5200,rpm
